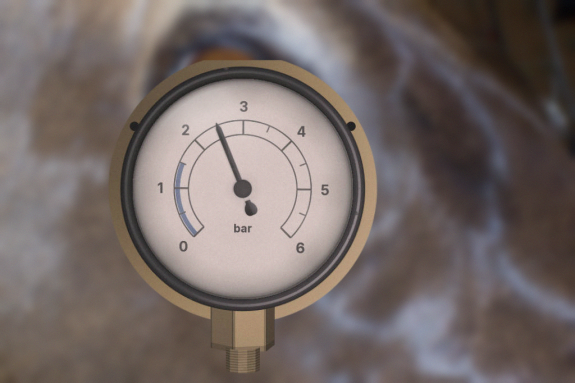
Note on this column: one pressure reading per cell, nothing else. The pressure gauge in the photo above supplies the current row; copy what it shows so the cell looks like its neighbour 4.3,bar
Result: 2.5,bar
